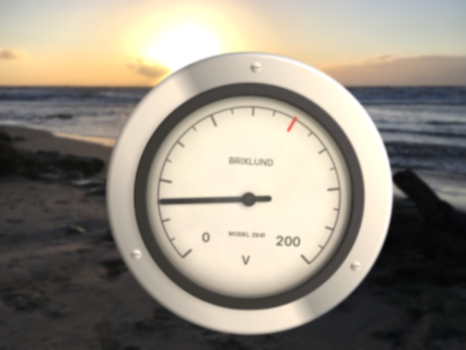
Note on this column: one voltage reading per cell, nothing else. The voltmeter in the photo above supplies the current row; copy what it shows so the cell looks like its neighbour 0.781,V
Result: 30,V
